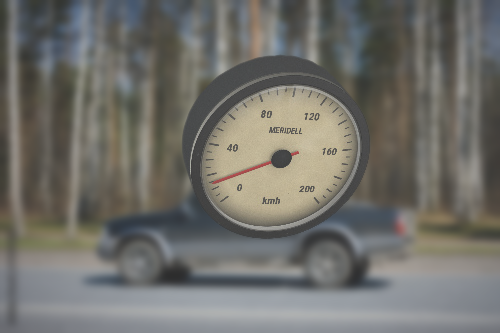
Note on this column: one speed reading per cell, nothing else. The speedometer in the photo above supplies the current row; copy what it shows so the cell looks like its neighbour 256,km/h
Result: 15,km/h
